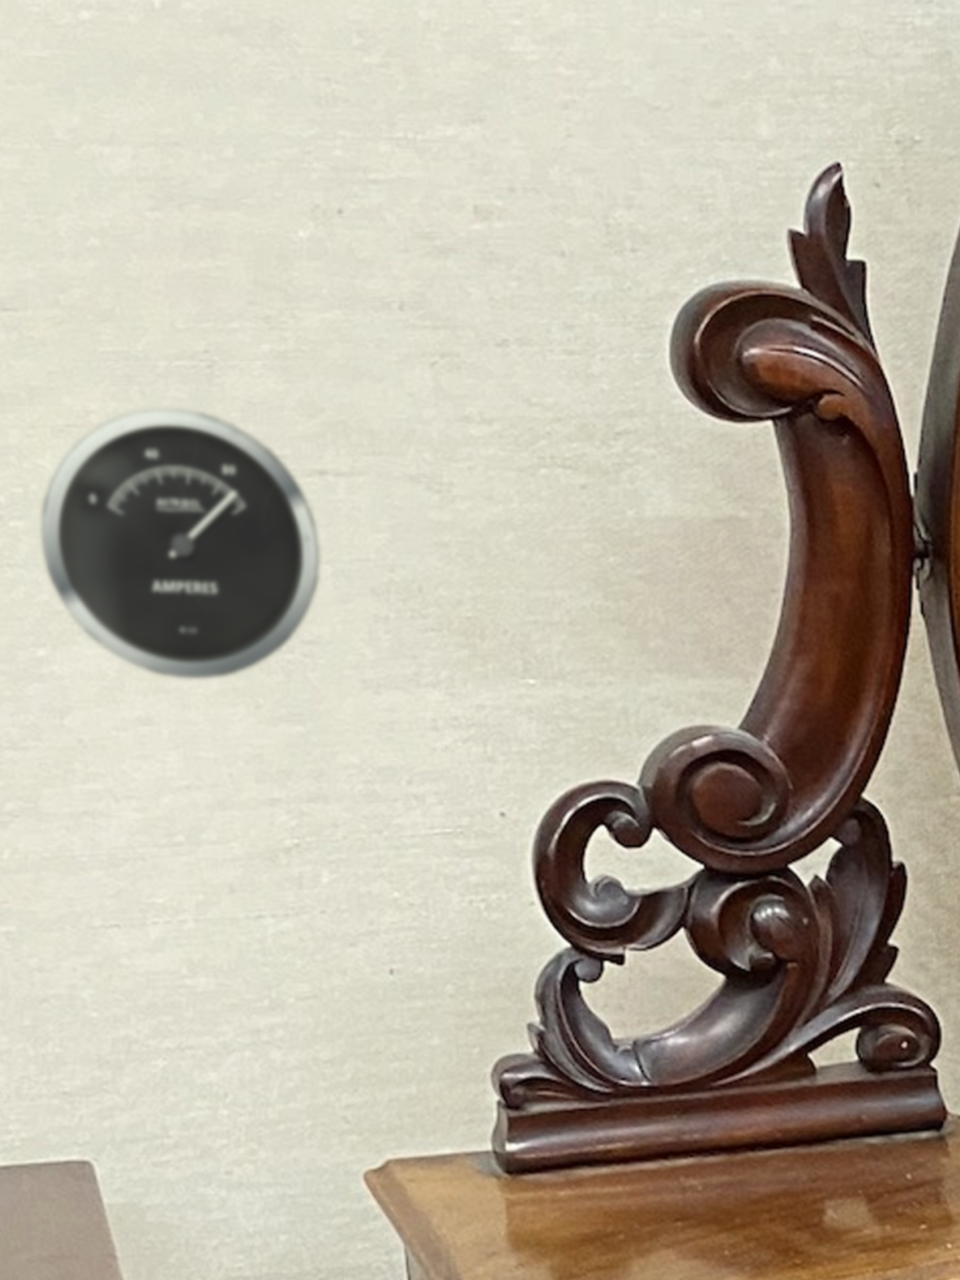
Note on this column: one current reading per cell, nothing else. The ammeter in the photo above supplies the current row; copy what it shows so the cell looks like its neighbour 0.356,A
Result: 90,A
